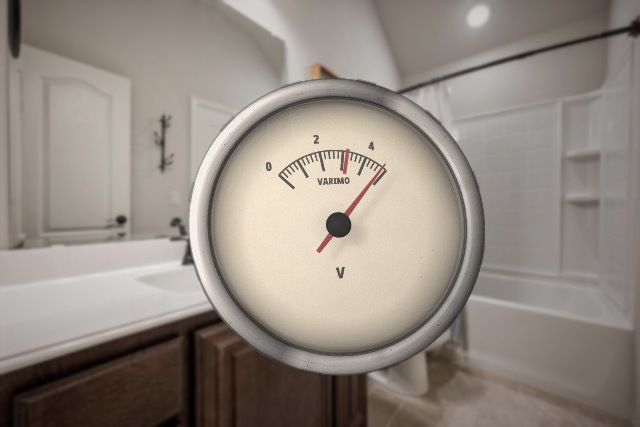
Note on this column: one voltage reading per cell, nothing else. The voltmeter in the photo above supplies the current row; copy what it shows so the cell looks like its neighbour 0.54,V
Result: 4.8,V
